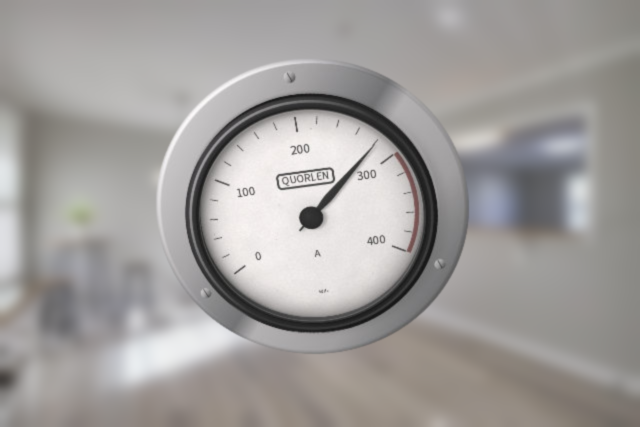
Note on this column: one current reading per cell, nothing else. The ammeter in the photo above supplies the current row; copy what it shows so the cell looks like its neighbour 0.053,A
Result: 280,A
